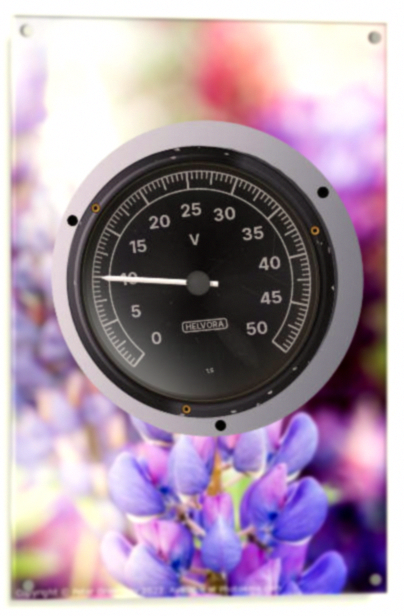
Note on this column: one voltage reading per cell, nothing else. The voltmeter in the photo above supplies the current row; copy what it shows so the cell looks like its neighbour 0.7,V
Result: 10,V
